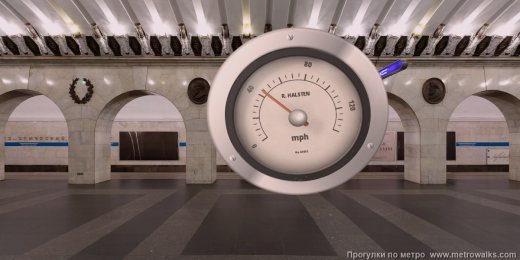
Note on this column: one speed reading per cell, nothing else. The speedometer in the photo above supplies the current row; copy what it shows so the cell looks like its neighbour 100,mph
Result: 45,mph
